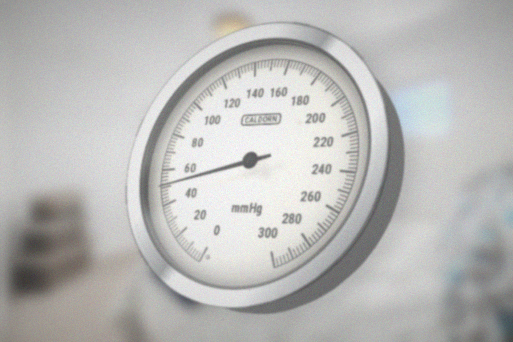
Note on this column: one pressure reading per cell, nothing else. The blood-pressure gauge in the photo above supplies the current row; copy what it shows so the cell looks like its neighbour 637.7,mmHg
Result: 50,mmHg
